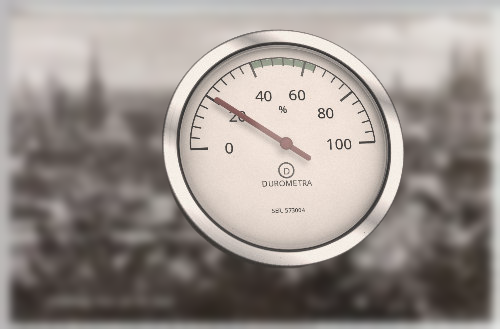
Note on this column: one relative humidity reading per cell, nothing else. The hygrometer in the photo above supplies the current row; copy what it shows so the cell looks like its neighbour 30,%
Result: 20,%
